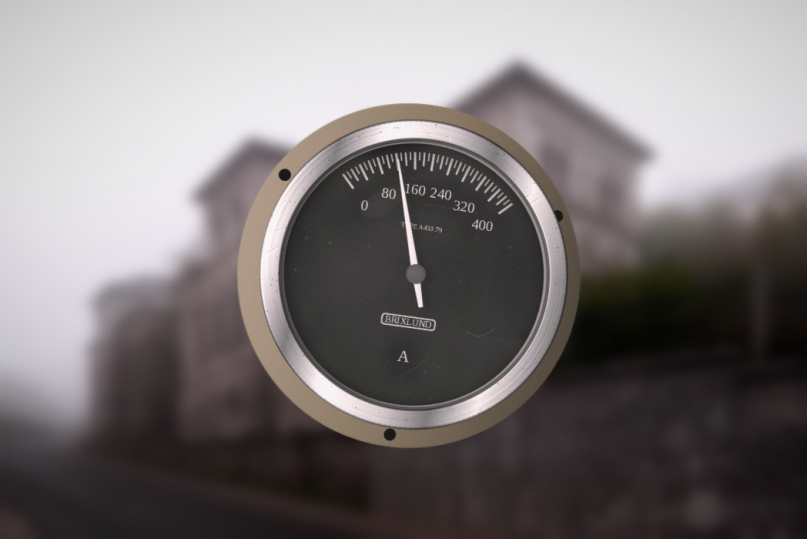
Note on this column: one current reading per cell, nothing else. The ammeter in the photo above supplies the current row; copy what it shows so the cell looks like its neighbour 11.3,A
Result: 120,A
